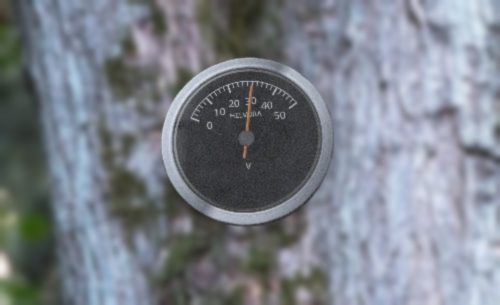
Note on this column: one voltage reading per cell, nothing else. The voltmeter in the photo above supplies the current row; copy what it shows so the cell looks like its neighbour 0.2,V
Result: 30,V
